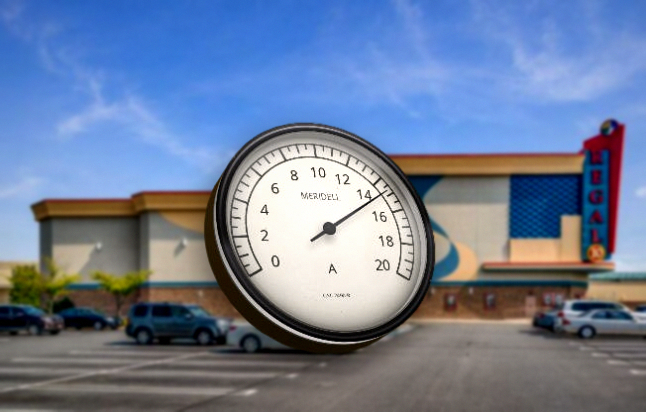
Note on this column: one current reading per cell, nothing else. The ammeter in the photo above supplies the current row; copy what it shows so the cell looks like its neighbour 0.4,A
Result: 14.75,A
